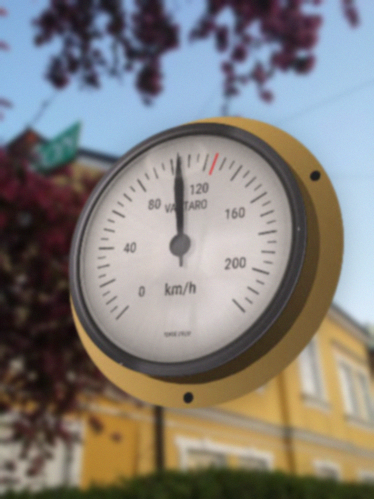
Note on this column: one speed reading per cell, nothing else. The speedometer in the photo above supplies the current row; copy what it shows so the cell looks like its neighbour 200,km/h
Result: 105,km/h
